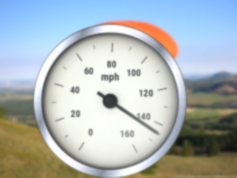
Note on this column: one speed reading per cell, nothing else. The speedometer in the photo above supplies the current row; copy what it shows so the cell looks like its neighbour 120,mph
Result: 145,mph
